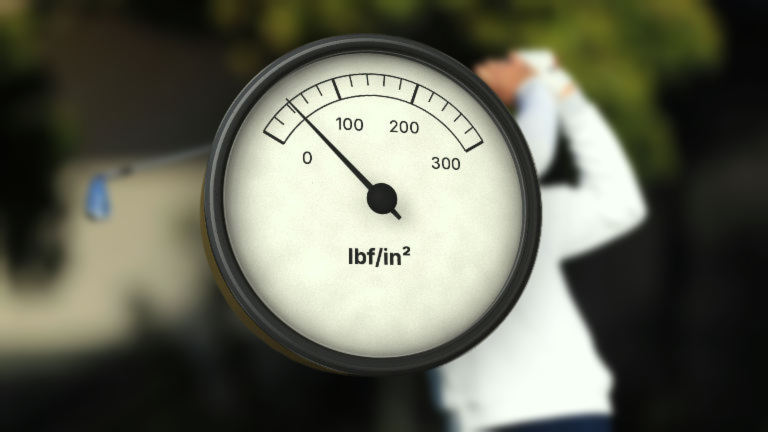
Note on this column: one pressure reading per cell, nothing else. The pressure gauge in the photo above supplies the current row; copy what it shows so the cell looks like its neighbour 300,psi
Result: 40,psi
